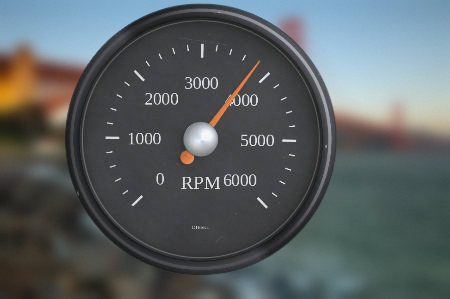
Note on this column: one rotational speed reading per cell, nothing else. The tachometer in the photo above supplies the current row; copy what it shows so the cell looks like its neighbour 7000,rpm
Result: 3800,rpm
